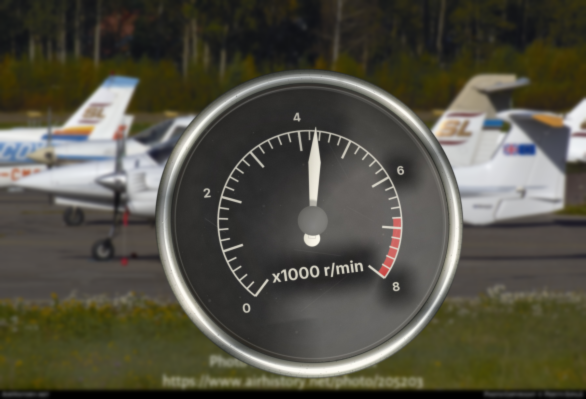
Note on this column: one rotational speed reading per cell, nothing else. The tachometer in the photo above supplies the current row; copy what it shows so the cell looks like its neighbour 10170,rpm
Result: 4300,rpm
